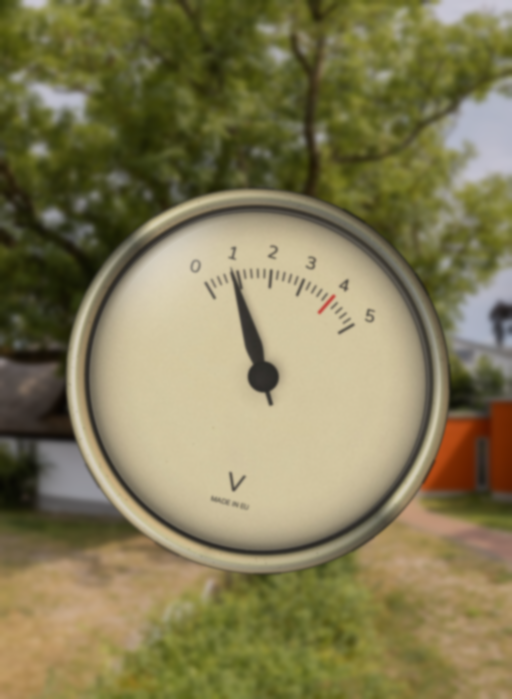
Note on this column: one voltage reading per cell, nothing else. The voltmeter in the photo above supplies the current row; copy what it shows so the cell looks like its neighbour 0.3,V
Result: 0.8,V
